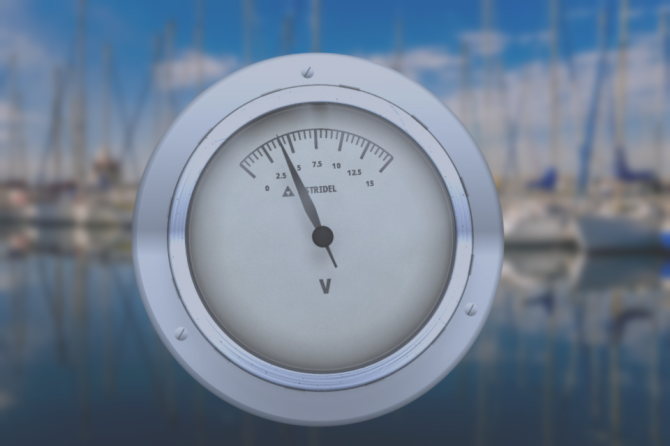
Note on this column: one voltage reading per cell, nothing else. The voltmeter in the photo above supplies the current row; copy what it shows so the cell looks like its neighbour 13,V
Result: 4,V
